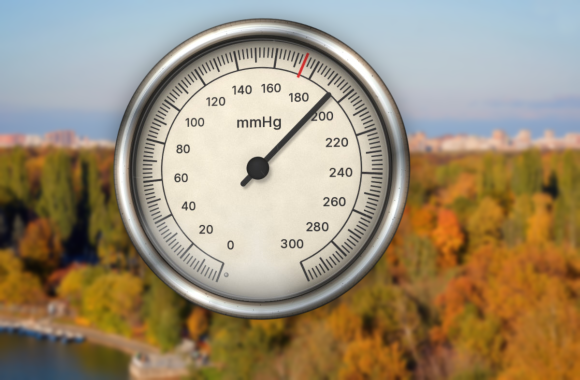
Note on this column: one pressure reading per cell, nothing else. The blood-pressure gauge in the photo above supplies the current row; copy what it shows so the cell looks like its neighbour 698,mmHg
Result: 194,mmHg
